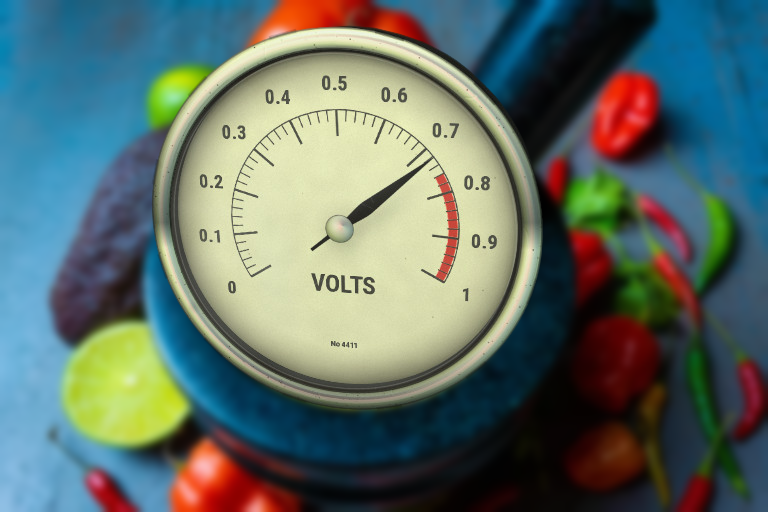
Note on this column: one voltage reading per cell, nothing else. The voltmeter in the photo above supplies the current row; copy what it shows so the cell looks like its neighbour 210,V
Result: 0.72,V
